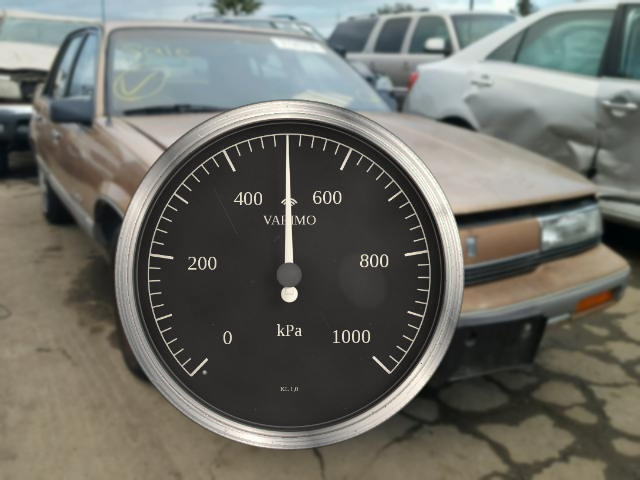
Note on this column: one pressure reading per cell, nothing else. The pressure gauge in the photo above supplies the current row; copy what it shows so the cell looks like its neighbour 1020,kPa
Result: 500,kPa
